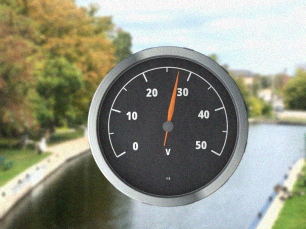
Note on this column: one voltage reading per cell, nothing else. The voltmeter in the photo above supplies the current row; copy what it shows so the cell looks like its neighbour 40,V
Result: 27.5,V
